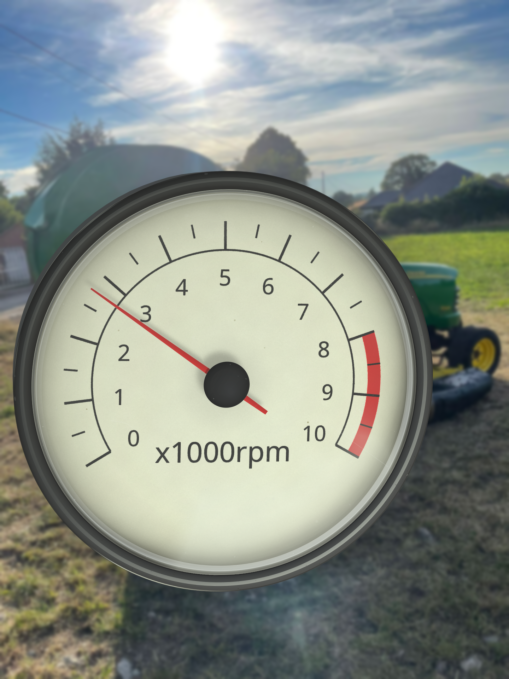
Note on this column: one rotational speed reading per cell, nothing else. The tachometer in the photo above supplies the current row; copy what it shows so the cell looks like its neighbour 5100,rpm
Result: 2750,rpm
